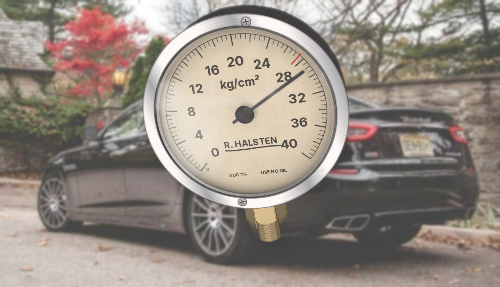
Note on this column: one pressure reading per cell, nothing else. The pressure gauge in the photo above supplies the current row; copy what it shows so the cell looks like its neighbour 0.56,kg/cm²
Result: 29,kg/cm²
